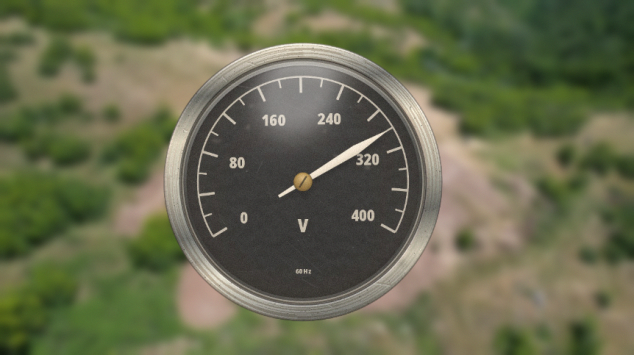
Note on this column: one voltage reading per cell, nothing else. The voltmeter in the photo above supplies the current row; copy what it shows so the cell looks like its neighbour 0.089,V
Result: 300,V
